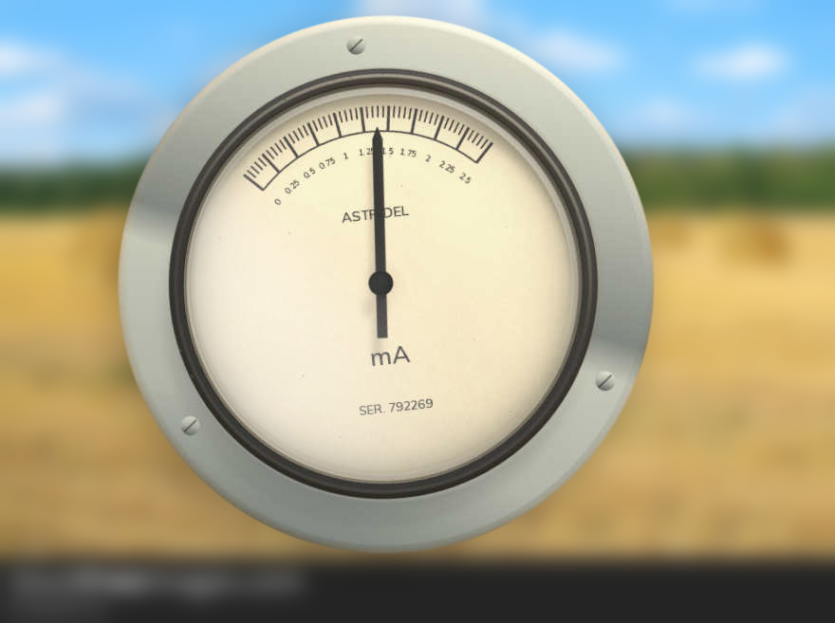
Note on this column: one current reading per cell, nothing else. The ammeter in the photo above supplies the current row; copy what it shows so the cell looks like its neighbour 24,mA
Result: 1.4,mA
